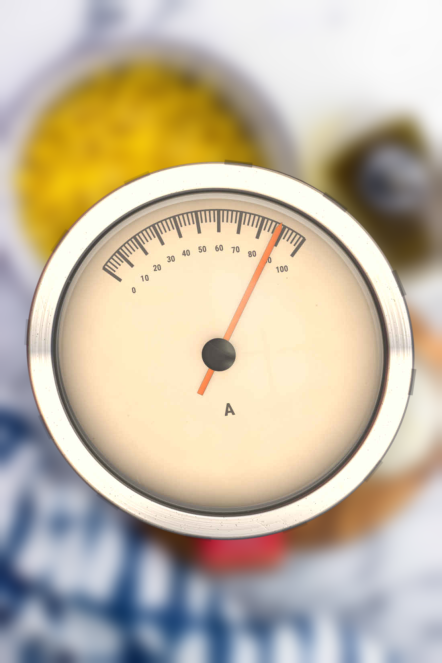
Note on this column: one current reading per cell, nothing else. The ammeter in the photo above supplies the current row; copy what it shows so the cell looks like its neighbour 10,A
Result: 88,A
